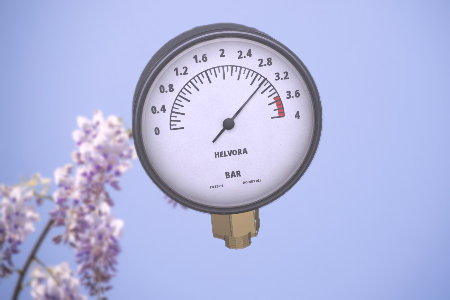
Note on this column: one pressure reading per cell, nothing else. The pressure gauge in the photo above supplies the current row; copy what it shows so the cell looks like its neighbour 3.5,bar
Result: 3,bar
